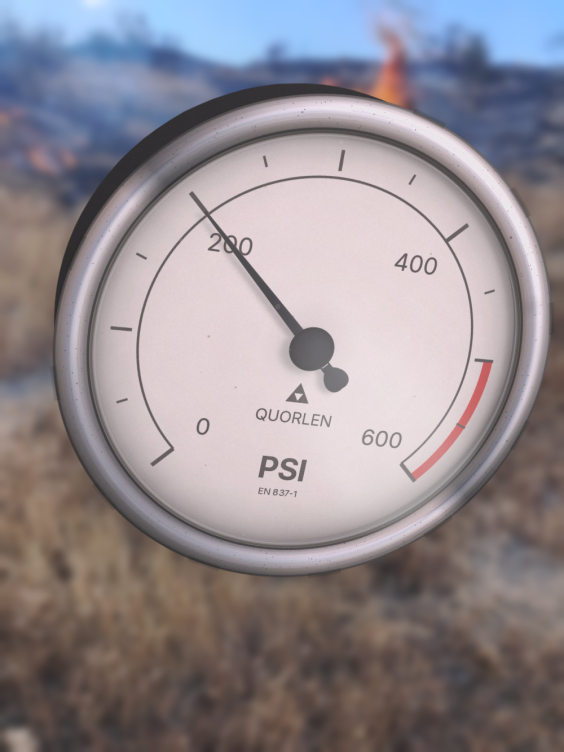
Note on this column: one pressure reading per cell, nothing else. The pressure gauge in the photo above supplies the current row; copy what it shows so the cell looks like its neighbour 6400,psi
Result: 200,psi
